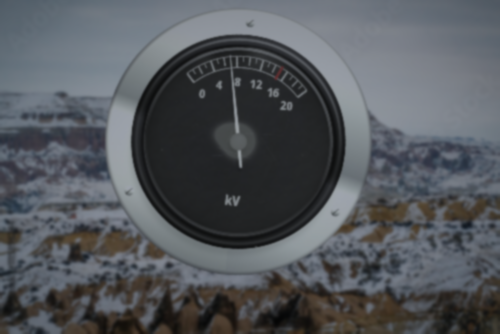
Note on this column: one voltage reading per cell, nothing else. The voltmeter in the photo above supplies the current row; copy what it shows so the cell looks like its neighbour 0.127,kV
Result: 7,kV
